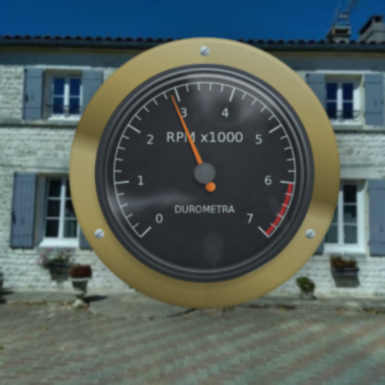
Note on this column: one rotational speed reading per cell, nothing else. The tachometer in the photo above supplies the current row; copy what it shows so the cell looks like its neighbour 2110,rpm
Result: 2900,rpm
